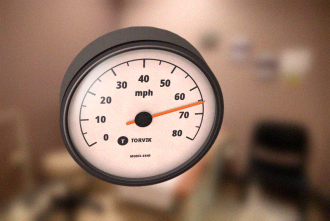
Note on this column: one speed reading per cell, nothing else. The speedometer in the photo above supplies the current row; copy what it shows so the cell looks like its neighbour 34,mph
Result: 65,mph
